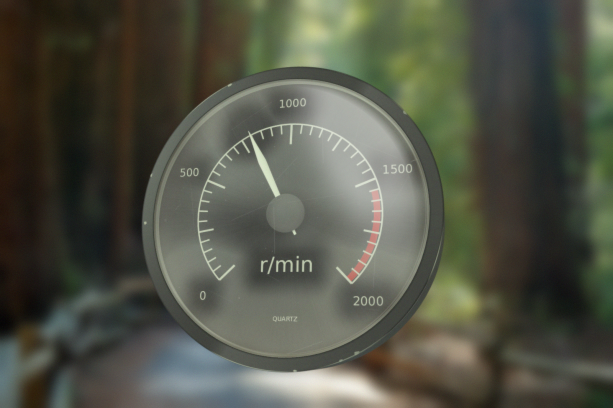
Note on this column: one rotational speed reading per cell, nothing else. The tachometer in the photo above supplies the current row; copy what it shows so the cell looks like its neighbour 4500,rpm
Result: 800,rpm
